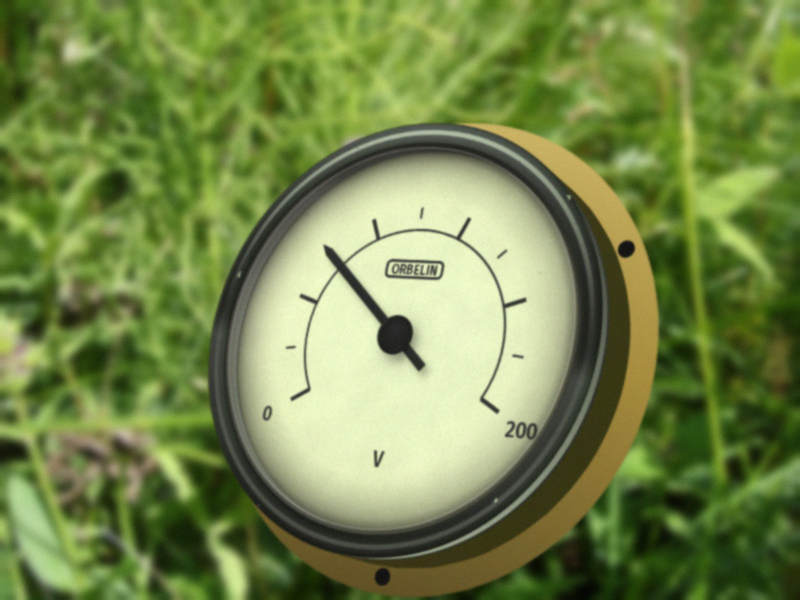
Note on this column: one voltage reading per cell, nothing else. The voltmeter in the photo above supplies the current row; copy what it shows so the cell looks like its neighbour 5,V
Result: 60,V
